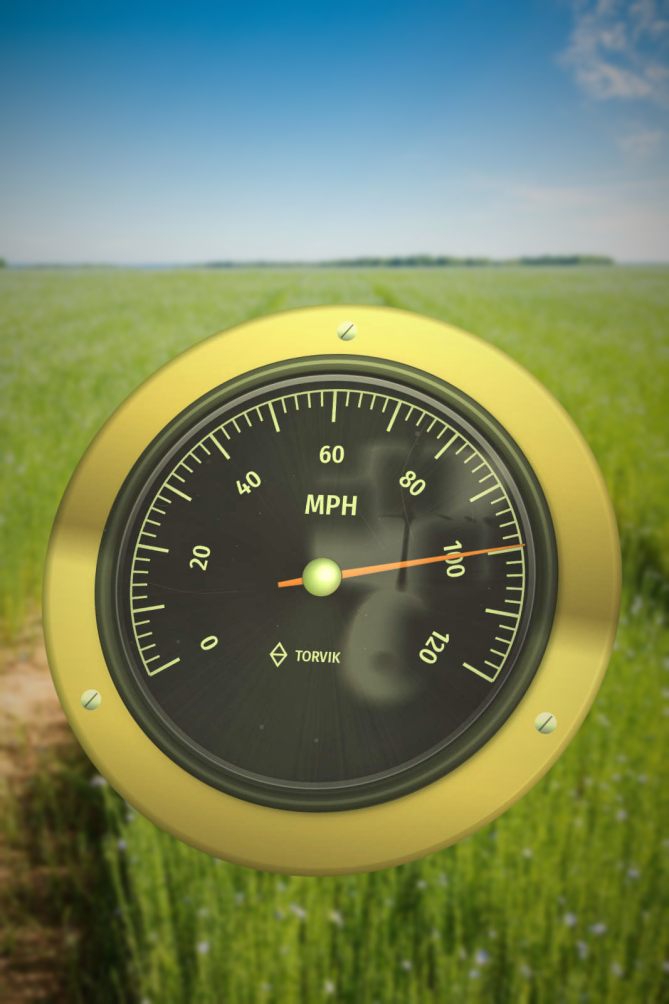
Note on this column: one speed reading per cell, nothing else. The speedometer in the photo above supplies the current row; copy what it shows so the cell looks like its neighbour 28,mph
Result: 100,mph
